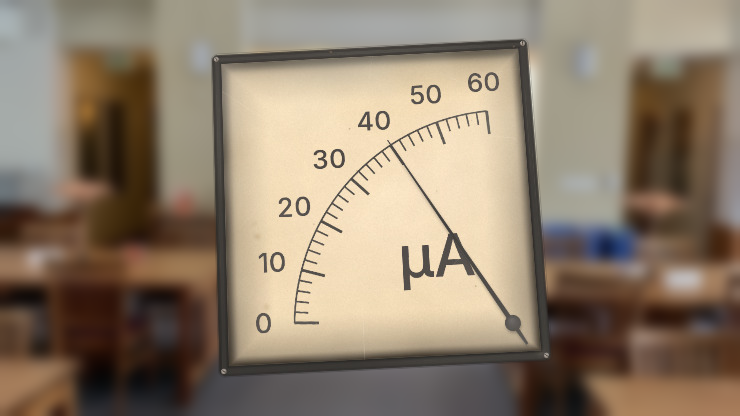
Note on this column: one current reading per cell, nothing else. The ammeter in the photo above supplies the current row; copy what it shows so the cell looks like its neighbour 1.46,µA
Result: 40,µA
